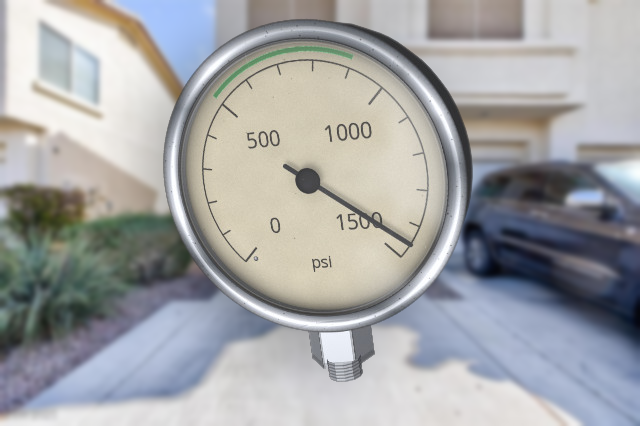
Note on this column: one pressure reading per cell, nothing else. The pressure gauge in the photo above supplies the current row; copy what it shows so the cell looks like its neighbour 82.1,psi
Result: 1450,psi
